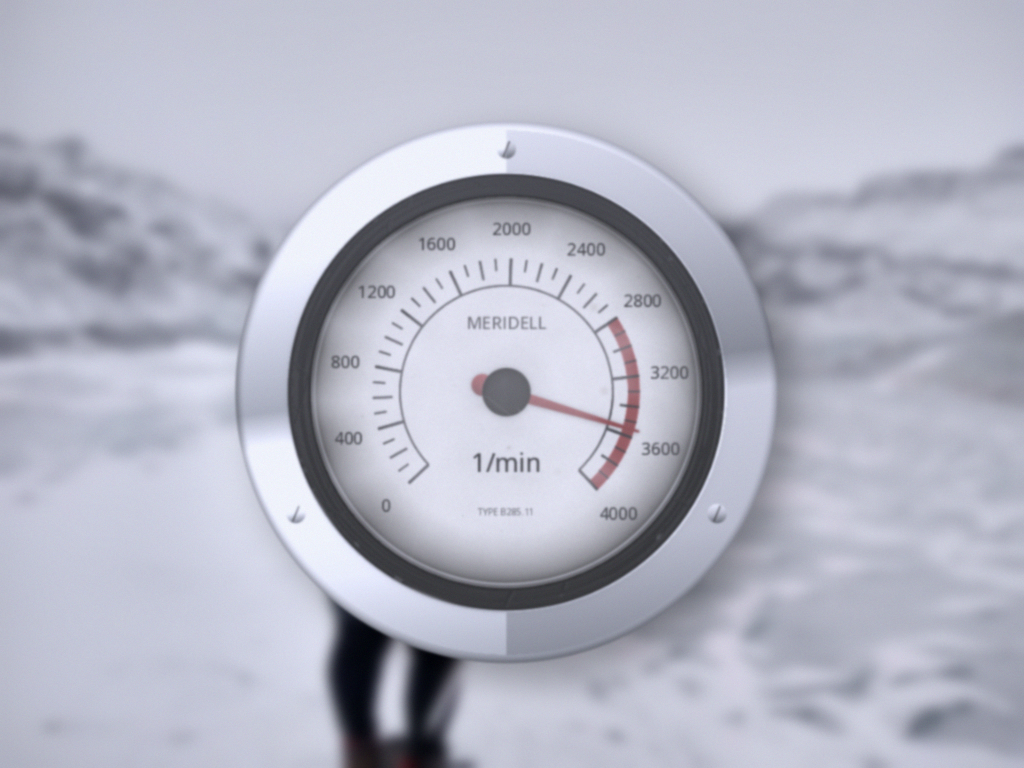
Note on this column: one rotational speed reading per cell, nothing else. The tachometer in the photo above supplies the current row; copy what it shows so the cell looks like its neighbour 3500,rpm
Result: 3550,rpm
